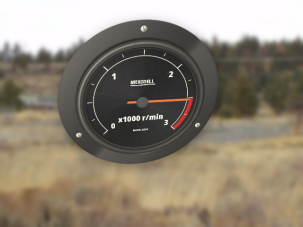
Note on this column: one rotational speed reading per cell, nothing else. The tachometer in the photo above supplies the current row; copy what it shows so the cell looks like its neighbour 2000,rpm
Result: 2500,rpm
